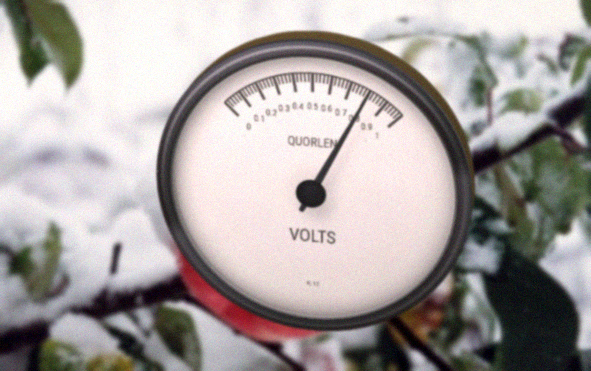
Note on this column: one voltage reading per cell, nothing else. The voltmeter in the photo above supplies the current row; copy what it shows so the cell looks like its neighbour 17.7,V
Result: 0.8,V
